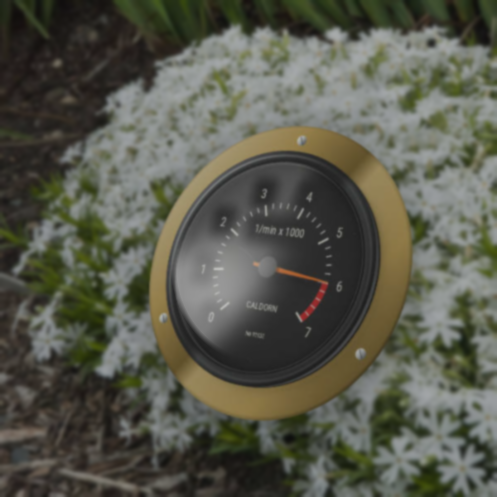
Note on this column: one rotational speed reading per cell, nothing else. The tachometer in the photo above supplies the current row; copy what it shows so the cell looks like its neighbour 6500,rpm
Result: 6000,rpm
